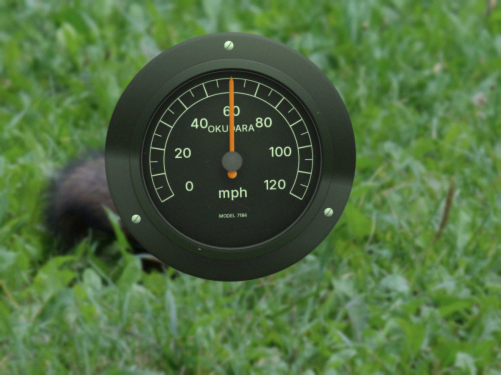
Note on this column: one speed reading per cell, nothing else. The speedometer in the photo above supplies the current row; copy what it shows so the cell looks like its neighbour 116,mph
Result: 60,mph
